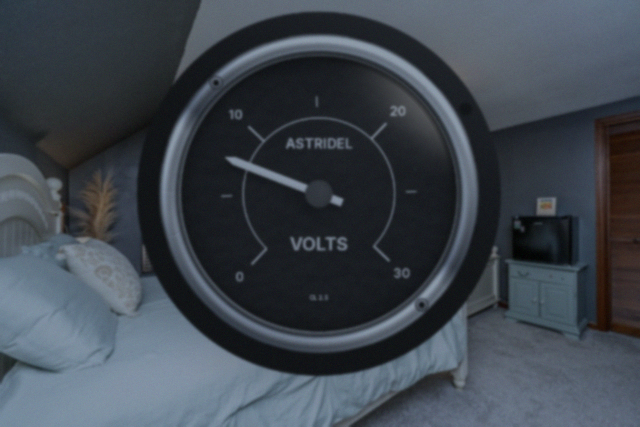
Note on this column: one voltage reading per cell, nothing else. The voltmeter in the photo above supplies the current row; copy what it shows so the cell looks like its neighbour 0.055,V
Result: 7.5,V
